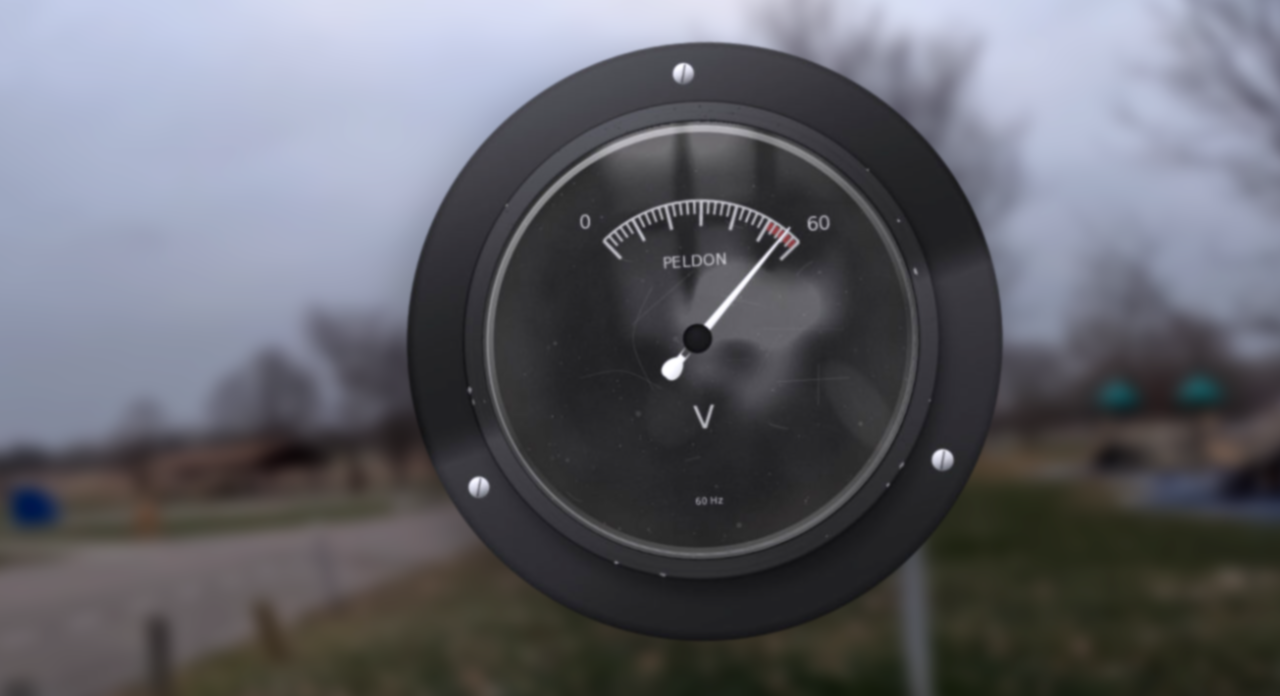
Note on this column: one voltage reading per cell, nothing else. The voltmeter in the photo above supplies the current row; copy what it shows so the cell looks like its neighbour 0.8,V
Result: 56,V
